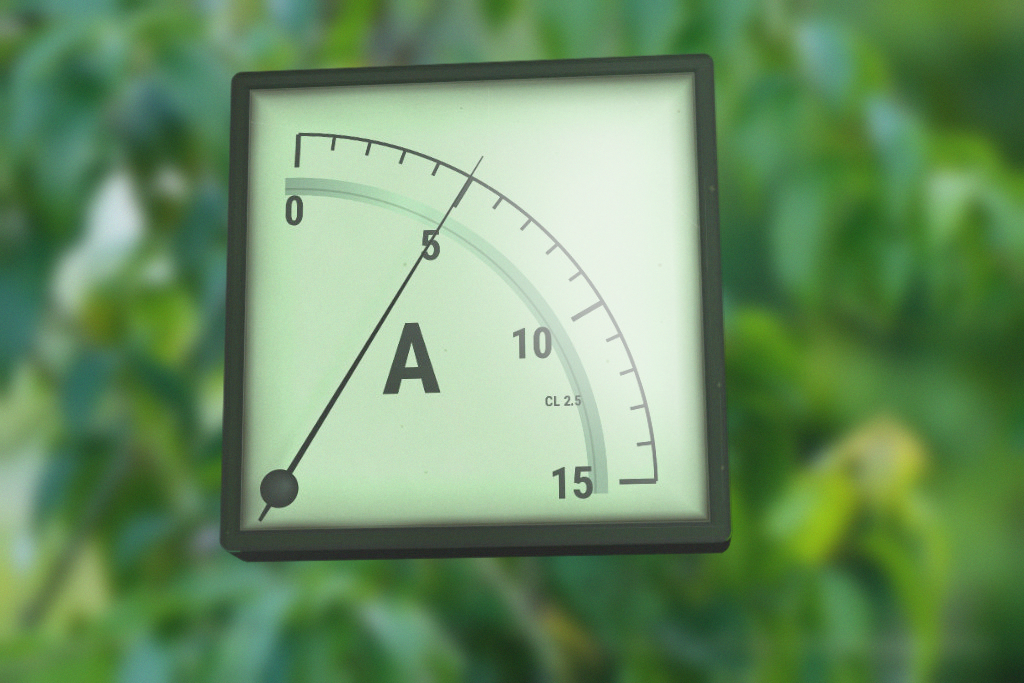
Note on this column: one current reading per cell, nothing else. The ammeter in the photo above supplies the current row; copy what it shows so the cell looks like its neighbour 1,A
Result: 5,A
